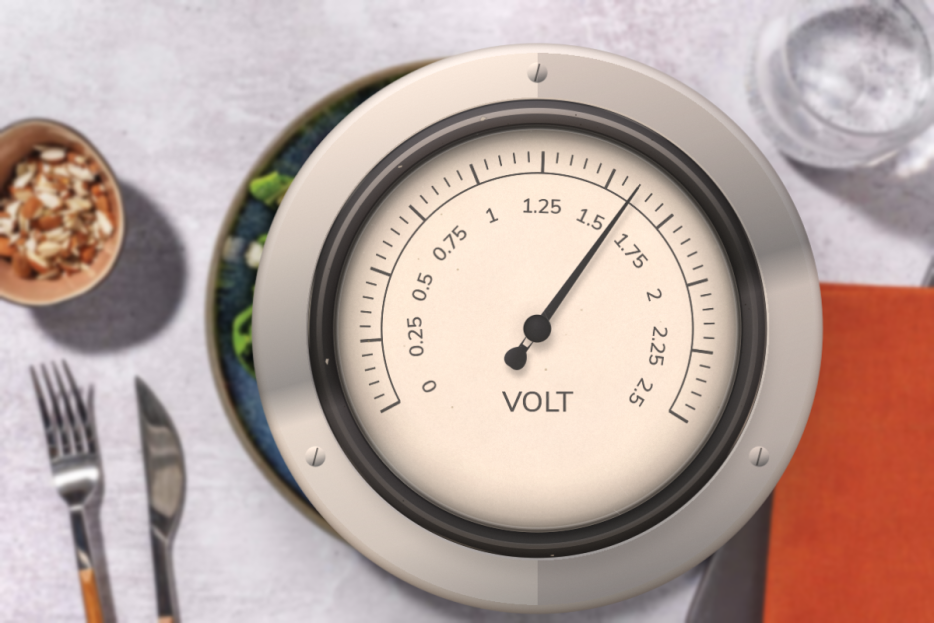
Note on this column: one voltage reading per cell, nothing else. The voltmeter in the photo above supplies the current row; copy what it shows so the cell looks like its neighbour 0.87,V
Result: 1.6,V
